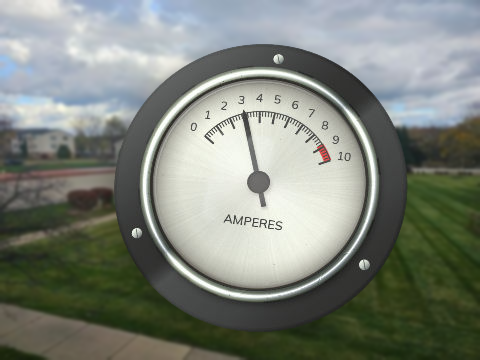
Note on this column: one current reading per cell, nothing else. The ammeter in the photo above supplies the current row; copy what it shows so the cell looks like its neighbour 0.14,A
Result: 3,A
